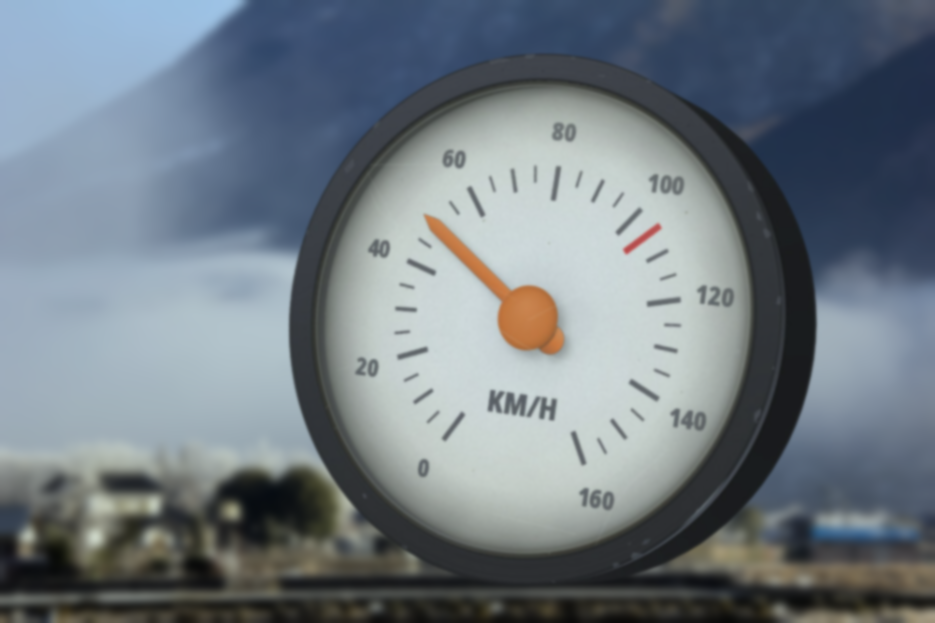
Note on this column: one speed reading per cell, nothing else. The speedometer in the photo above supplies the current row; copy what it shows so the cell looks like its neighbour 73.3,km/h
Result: 50,km/h
